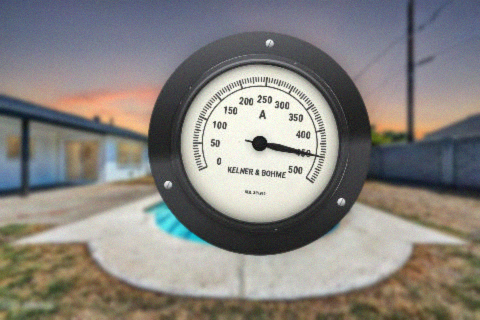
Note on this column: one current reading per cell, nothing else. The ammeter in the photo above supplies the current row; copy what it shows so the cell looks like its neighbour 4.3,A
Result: 450,A
